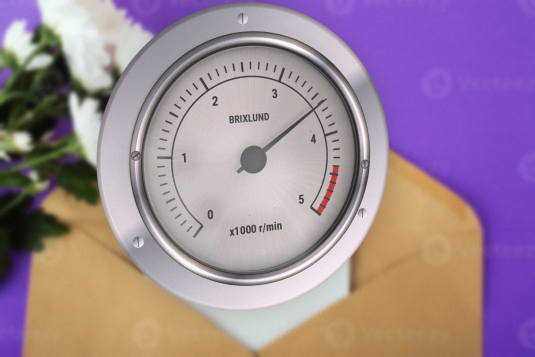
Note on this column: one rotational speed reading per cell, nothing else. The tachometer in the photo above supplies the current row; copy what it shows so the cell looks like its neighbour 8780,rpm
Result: 3600,rpm
